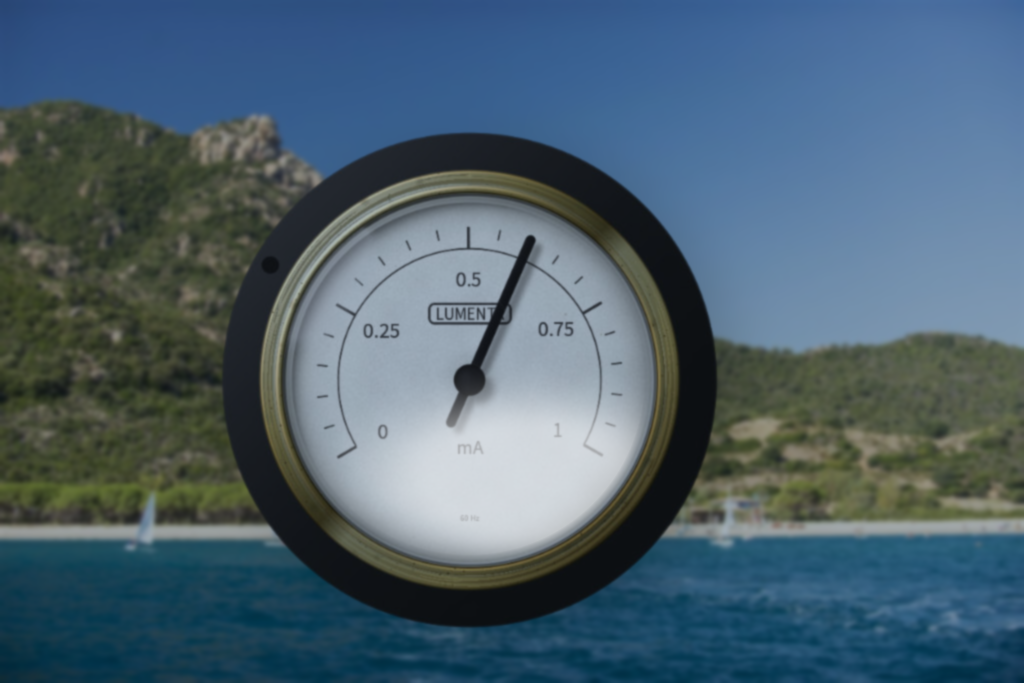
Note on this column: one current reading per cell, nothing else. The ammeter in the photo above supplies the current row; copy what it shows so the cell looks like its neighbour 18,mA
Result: 0.6,mA
